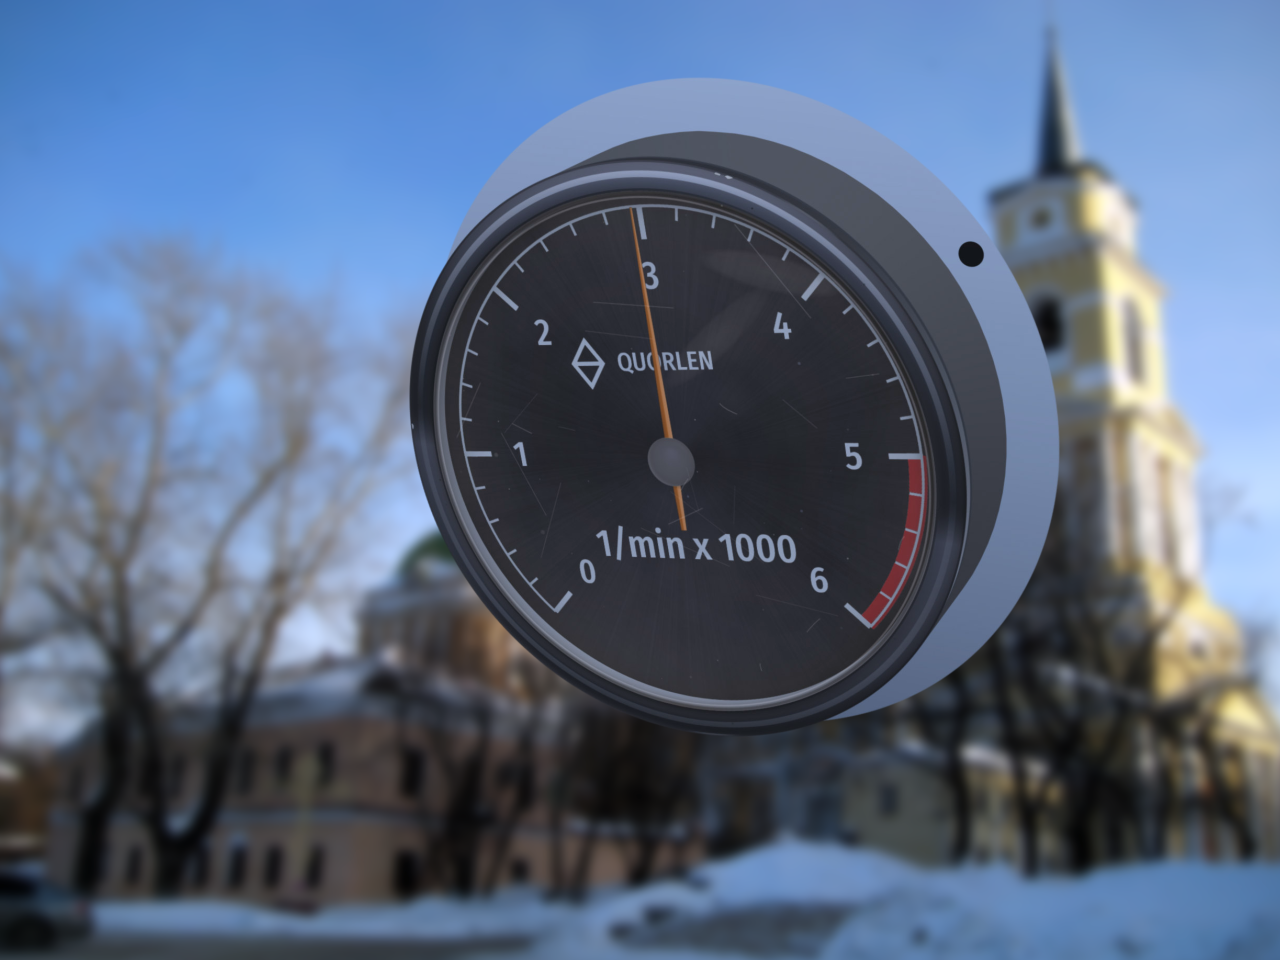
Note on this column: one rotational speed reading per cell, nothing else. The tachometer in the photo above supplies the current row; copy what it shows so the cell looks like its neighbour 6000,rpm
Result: 3000,rpm
